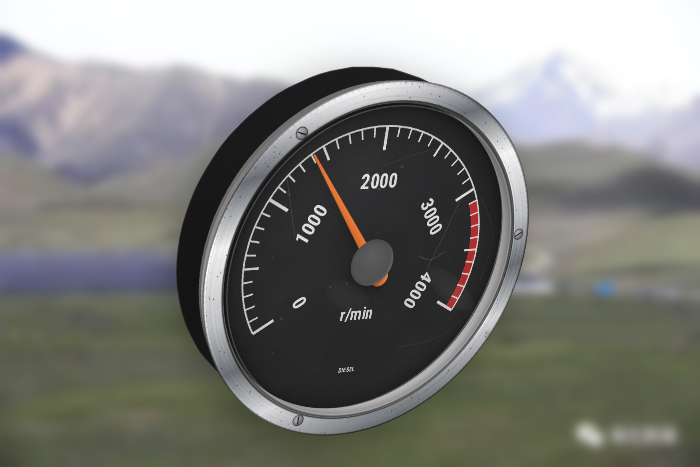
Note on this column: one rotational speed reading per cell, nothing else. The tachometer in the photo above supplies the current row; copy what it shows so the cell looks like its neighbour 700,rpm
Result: 1400,rpm
